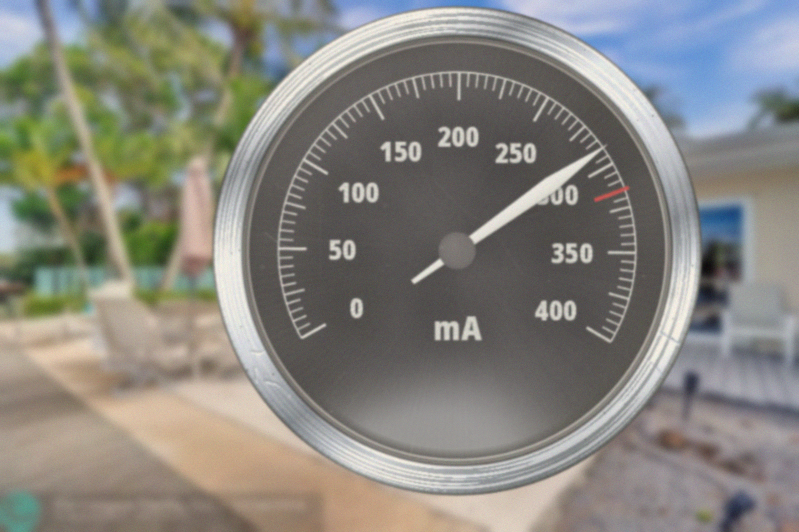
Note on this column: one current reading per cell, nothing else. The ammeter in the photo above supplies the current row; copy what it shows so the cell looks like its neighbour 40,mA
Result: 290,mA
